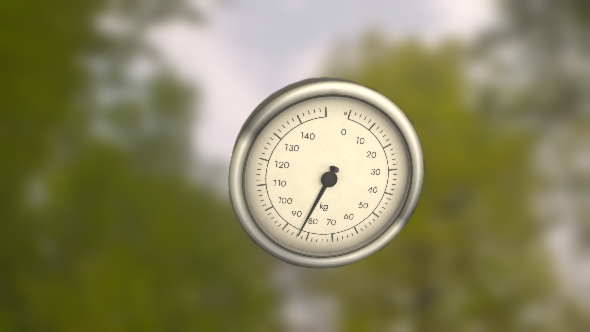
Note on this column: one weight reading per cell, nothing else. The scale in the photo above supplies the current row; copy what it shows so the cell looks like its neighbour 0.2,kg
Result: 84,kg
